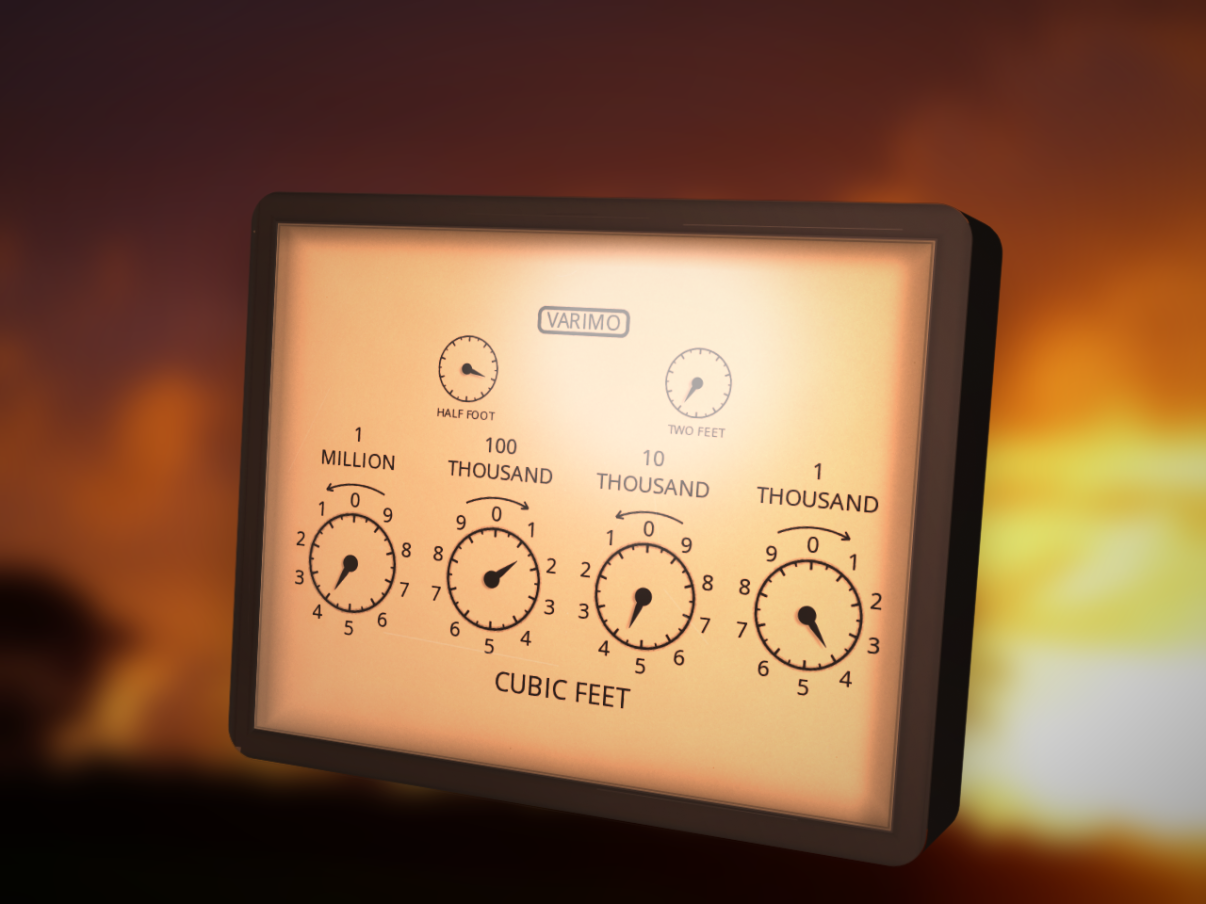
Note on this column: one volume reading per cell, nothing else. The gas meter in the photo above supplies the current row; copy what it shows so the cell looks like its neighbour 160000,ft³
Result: 414400,ft³
